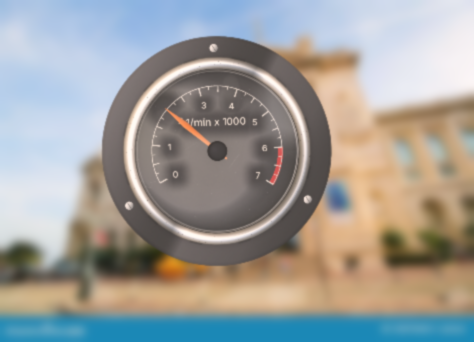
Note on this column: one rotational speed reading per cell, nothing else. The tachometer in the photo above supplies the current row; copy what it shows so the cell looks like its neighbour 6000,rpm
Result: 2000,rpm
